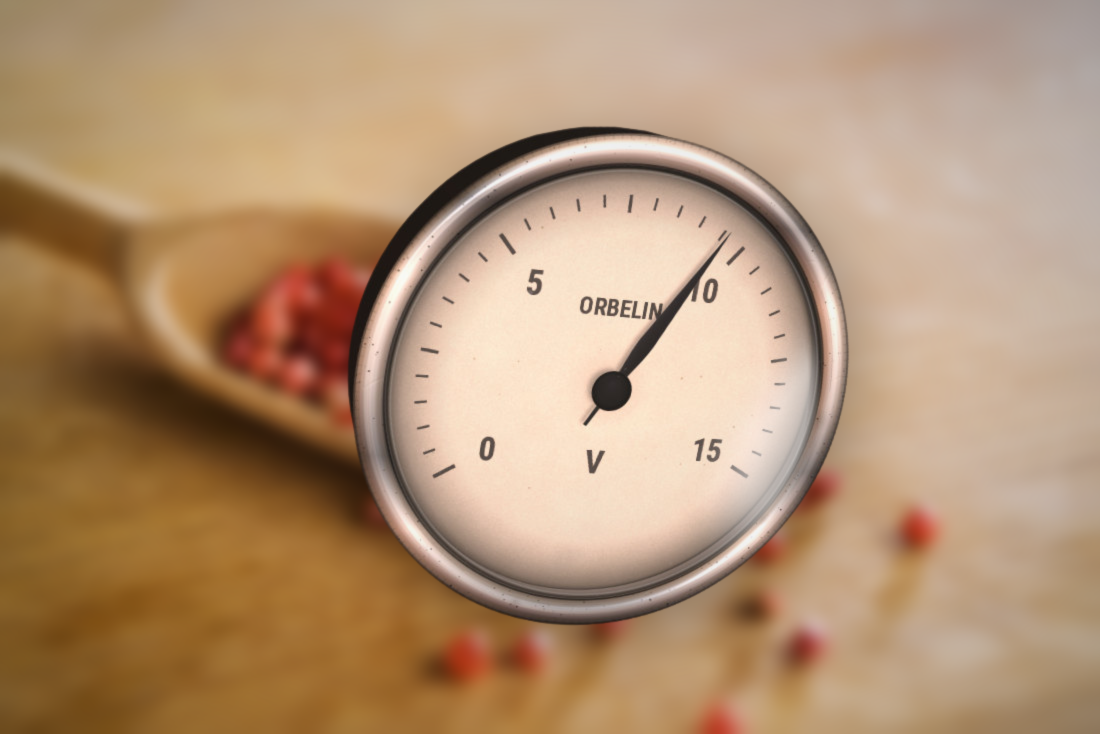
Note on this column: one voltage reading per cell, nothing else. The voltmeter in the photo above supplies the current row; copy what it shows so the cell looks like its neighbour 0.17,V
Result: 9.5,V
